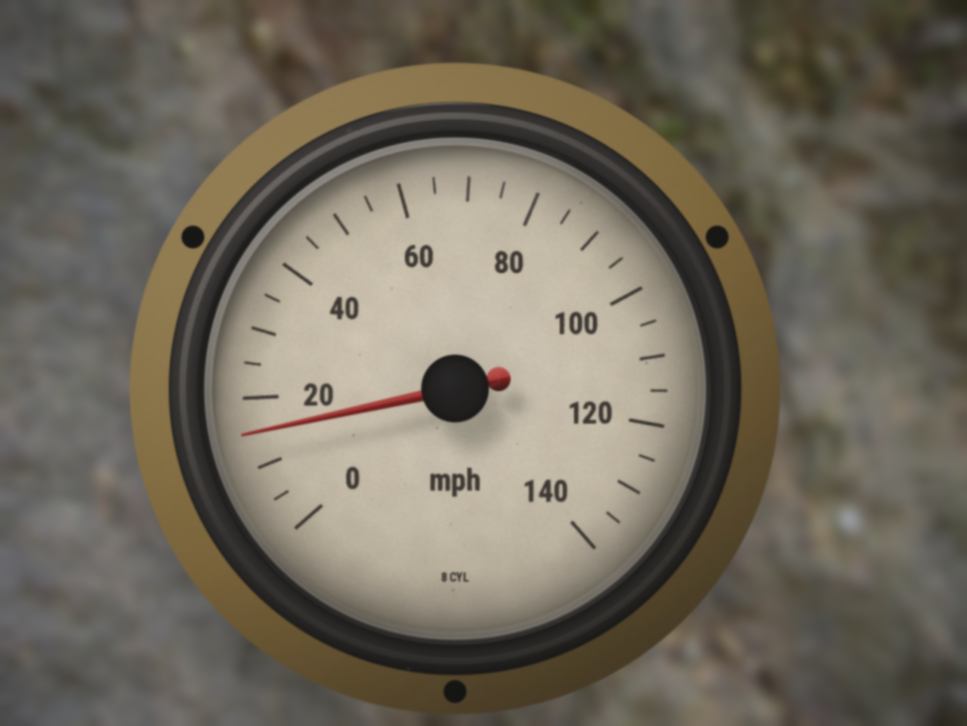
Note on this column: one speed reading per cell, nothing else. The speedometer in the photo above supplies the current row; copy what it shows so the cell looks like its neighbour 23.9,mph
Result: 15,mph
